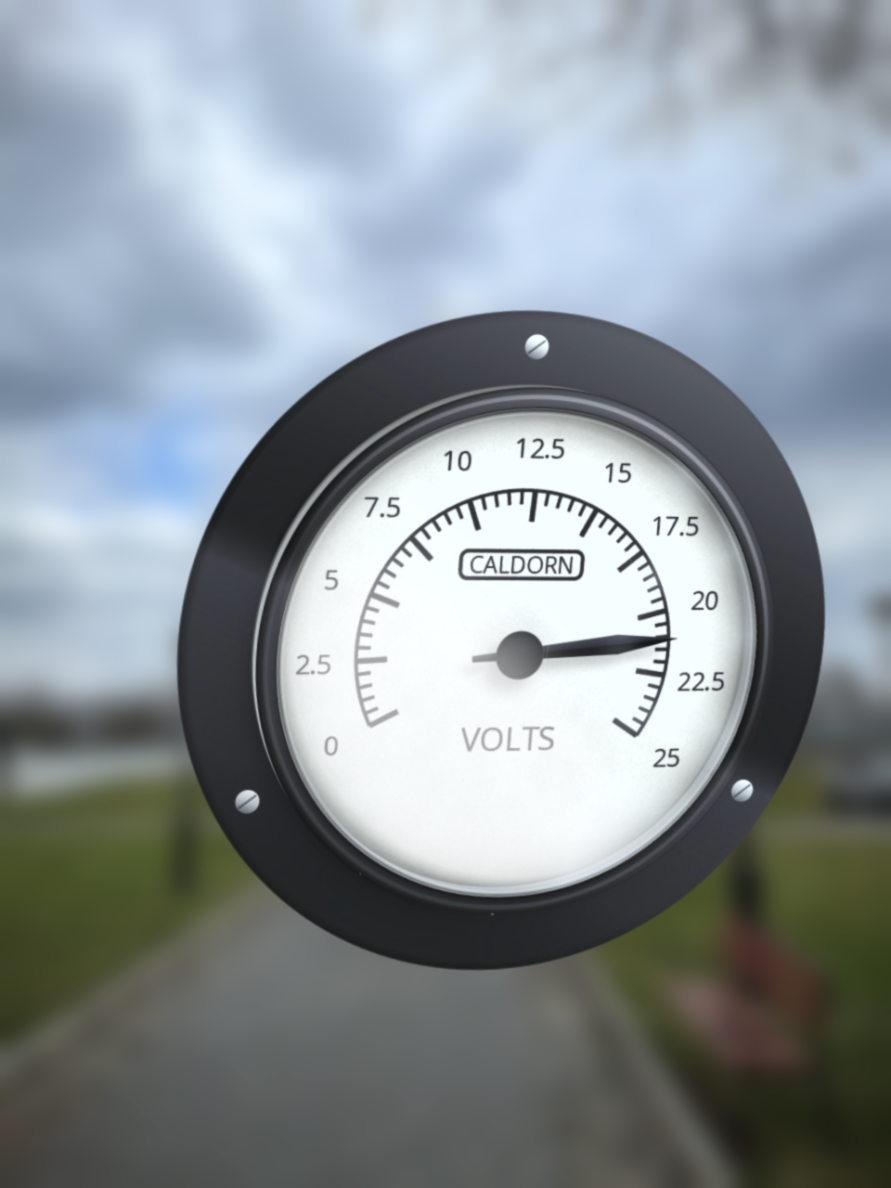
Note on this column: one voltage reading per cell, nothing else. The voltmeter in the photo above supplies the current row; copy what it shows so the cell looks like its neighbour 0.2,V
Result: 21,V
